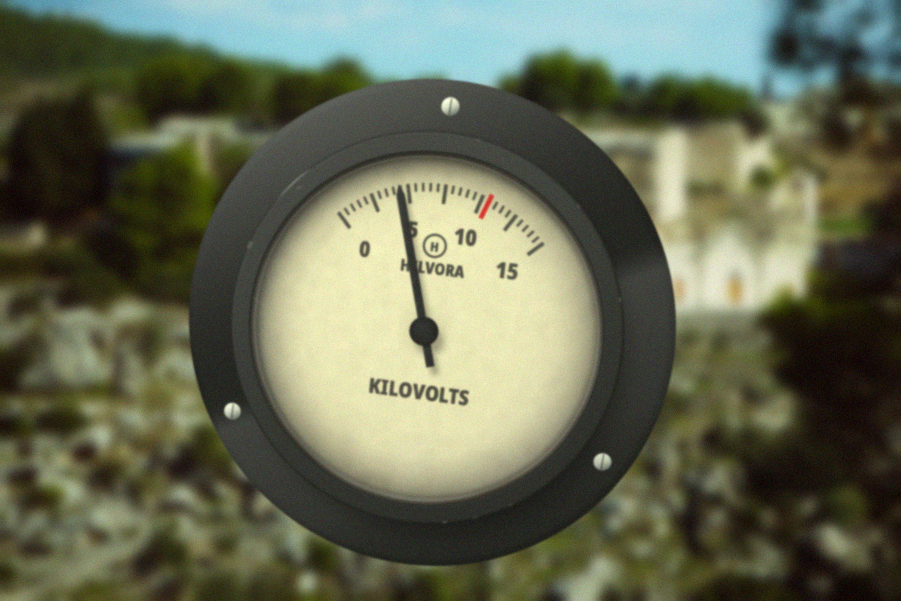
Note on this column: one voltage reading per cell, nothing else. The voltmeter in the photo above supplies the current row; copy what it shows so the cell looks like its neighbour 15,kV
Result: 4.5,kV
